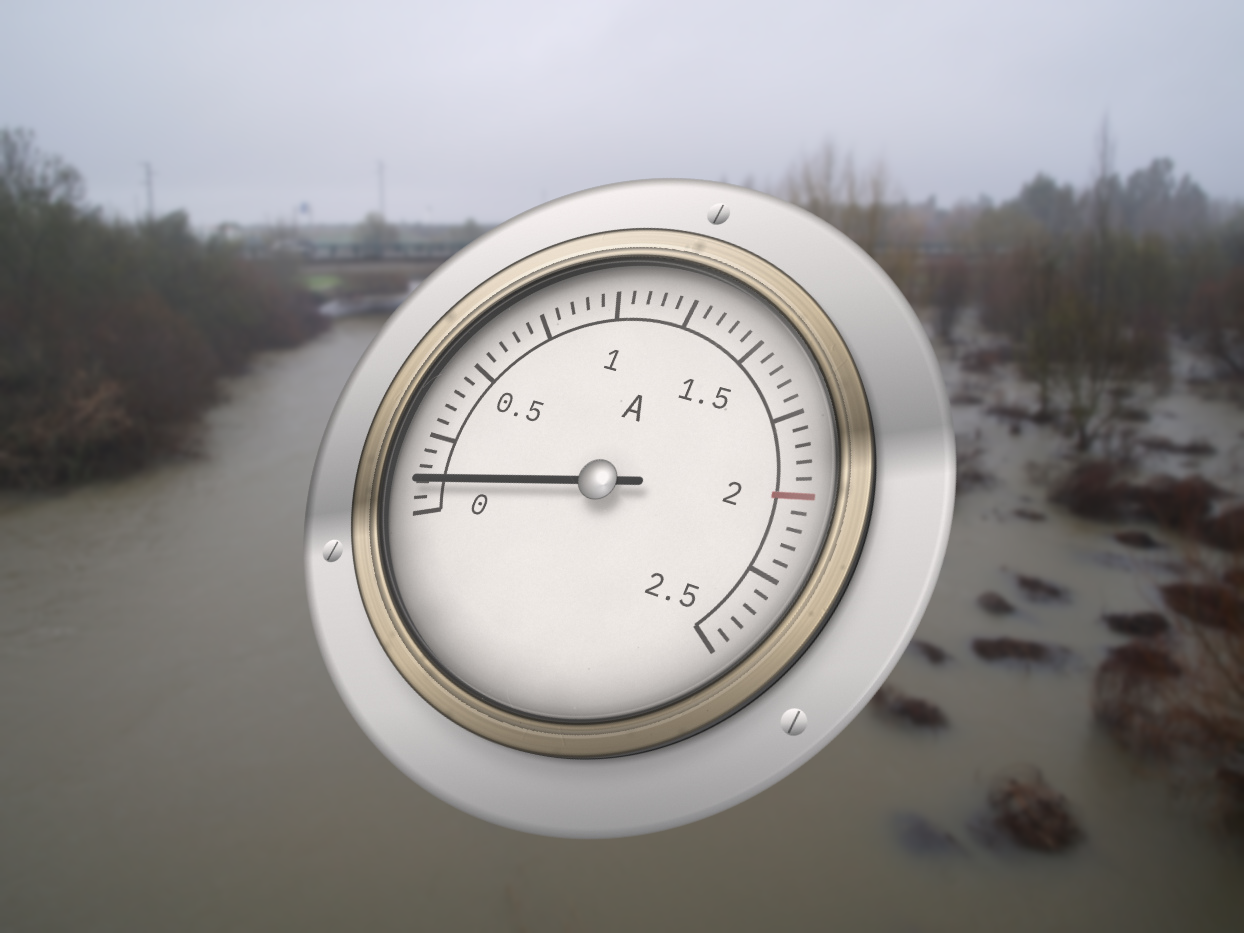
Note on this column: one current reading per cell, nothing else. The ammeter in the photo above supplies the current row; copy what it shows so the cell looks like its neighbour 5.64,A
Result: 0.1,A
